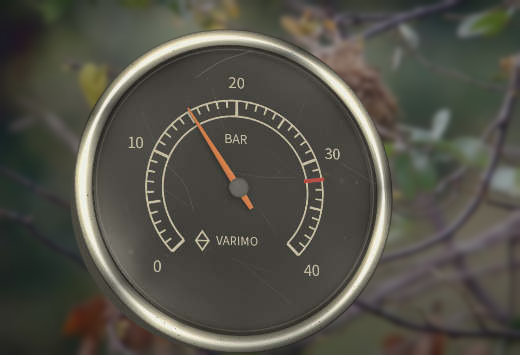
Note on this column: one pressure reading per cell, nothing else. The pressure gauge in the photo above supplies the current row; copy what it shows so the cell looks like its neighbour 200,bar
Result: 15,bar
